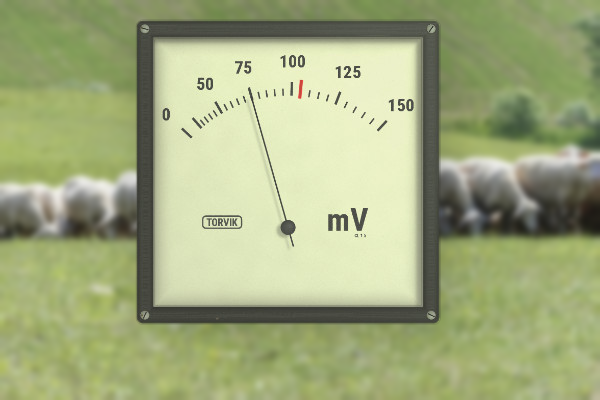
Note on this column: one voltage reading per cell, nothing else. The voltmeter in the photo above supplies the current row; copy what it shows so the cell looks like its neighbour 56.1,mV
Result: 75,mV
